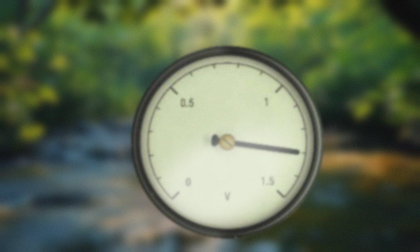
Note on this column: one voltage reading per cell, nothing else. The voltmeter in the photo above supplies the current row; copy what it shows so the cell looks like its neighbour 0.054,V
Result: 1.3,V
